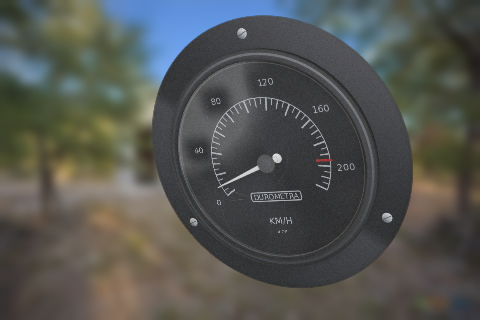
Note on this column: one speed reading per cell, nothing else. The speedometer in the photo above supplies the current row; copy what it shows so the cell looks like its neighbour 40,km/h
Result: 10,km/h
